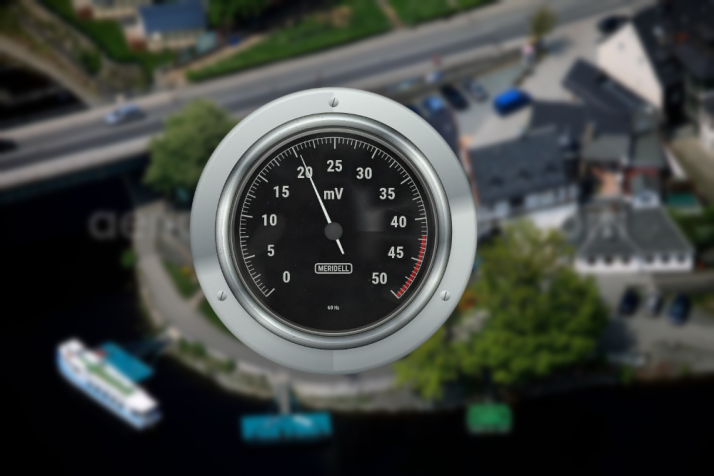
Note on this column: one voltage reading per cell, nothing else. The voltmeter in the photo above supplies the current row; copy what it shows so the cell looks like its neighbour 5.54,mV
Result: 20.5,mV
